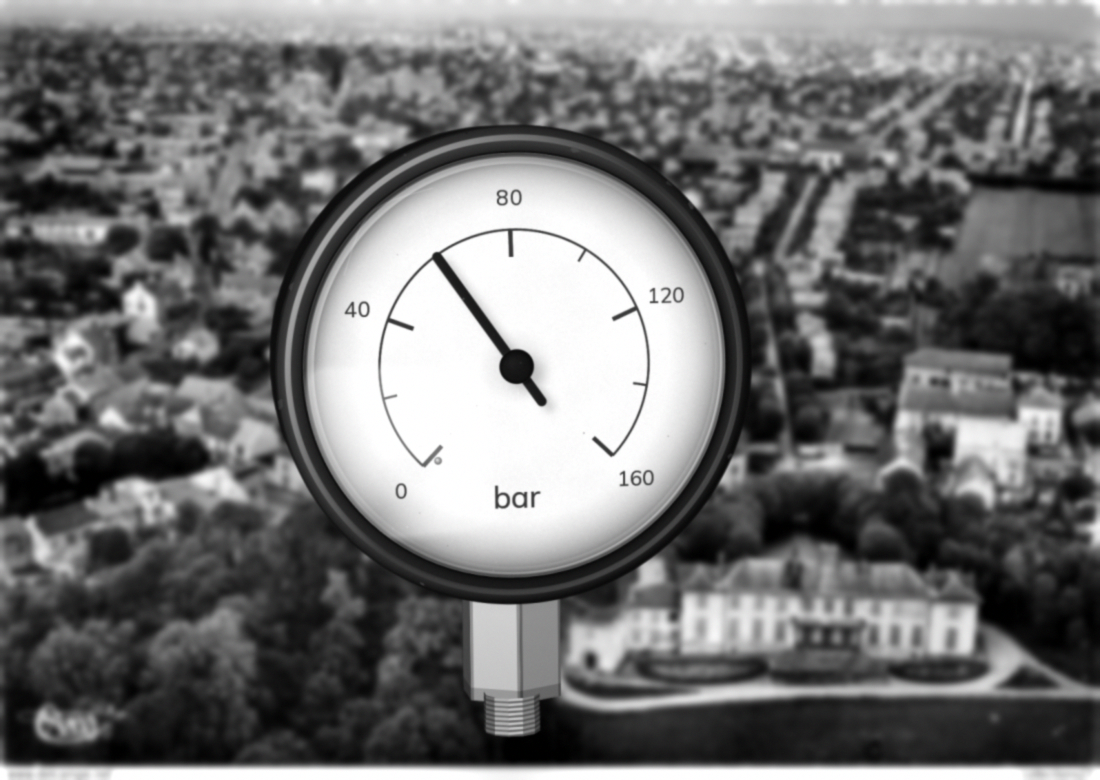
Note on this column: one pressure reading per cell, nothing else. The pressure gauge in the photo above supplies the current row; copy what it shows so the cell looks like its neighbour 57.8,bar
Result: 60,bar
